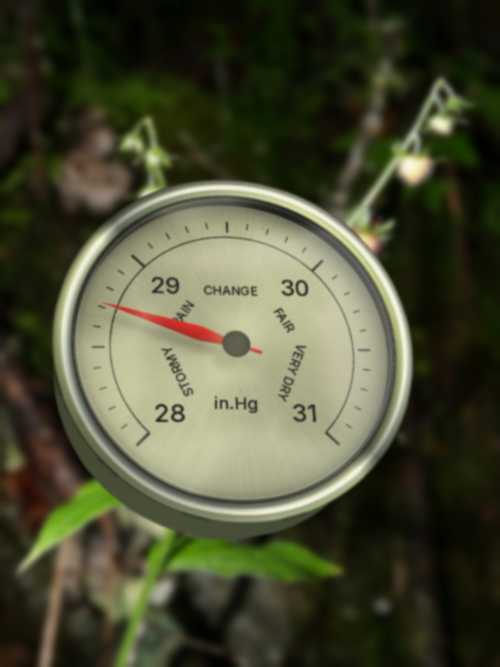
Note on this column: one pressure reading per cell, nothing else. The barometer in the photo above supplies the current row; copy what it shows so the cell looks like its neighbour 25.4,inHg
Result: 28.7,inHg
